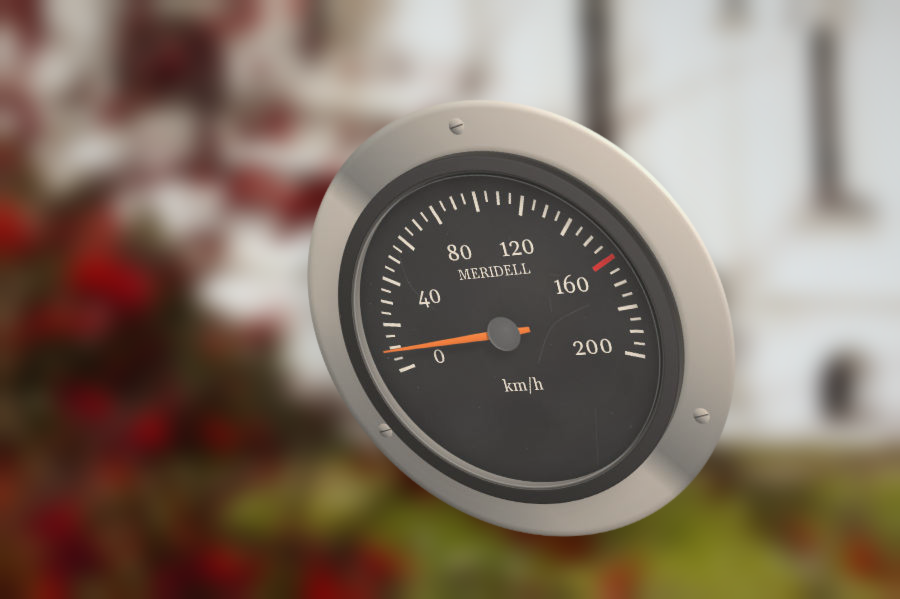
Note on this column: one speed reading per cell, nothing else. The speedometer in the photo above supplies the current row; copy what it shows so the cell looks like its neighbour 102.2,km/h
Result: 10,km/h
